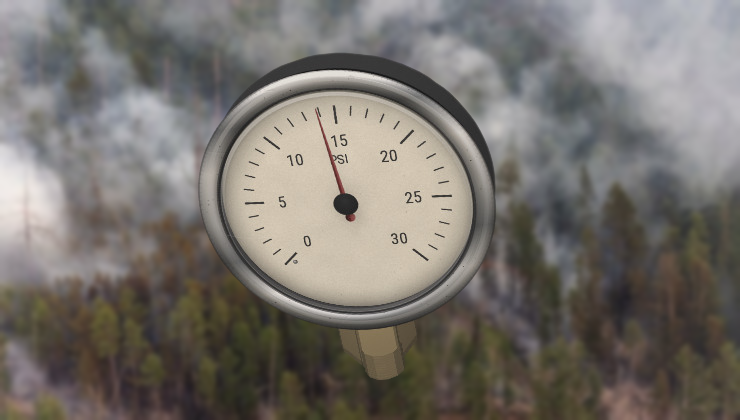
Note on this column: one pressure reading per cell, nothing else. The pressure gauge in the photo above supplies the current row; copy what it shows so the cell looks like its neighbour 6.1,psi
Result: 14,psi
